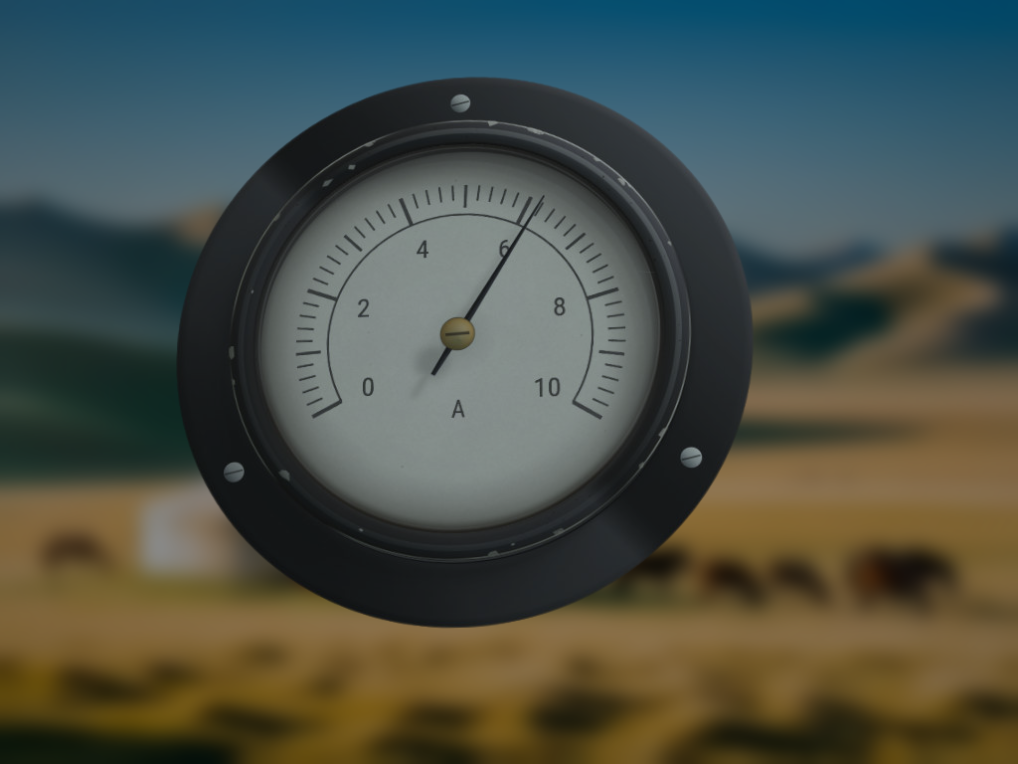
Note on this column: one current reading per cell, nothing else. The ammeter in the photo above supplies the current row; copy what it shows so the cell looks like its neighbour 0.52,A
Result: 6.2,A
